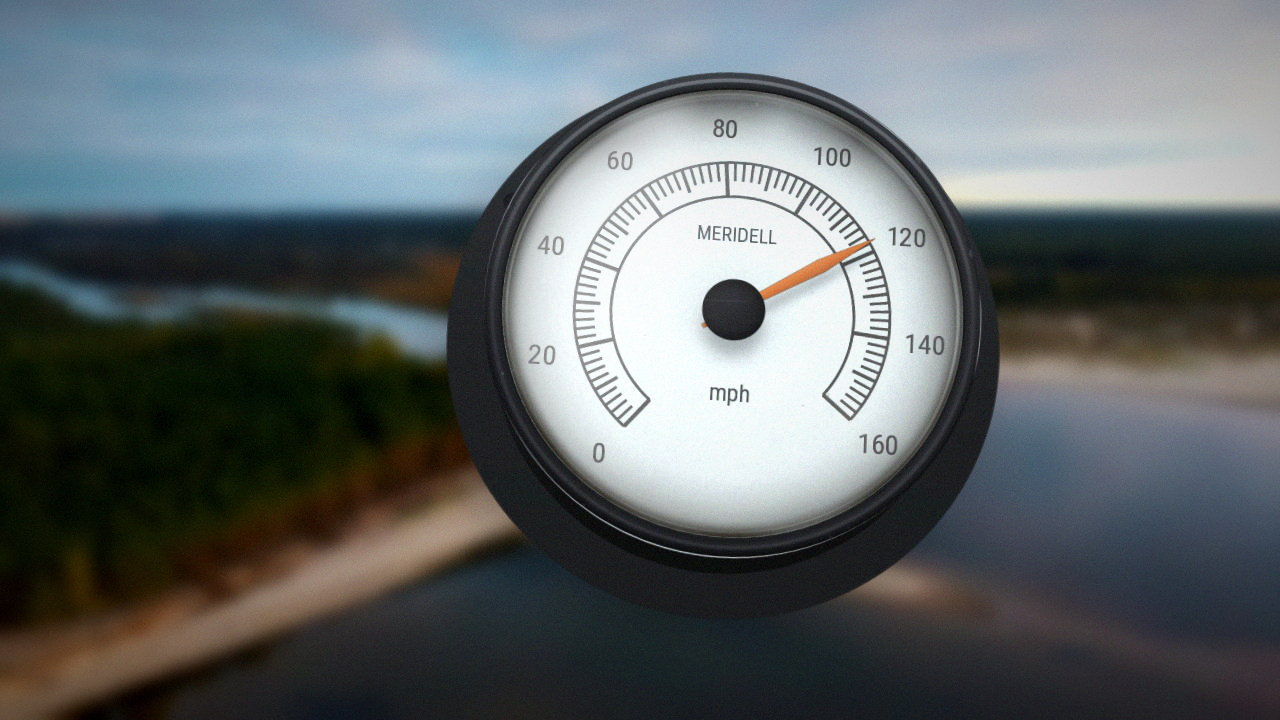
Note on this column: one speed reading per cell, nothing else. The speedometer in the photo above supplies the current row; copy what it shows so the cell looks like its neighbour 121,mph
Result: 118,mph
